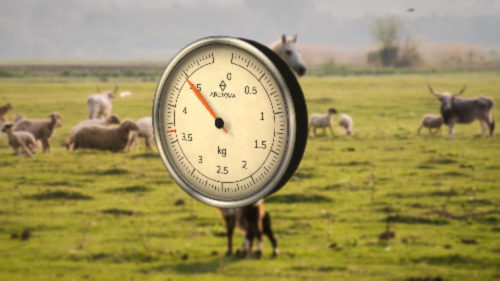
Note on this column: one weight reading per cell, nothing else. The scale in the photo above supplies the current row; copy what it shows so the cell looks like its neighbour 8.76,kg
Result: 4.5,kg
